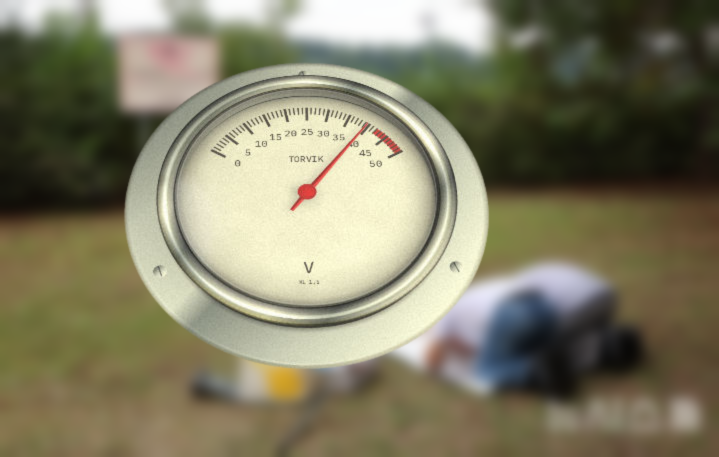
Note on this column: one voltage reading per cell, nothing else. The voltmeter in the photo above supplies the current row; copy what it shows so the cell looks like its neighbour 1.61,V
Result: 40,V
